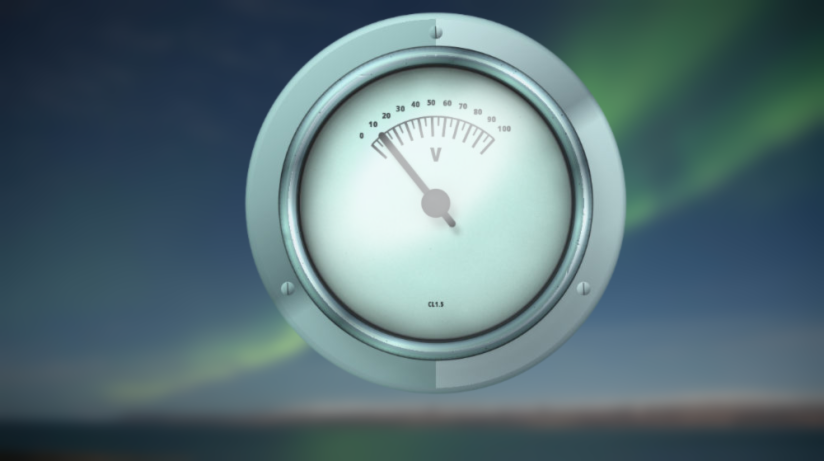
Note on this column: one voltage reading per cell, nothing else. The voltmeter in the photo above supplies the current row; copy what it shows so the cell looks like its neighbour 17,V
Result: 10,V
